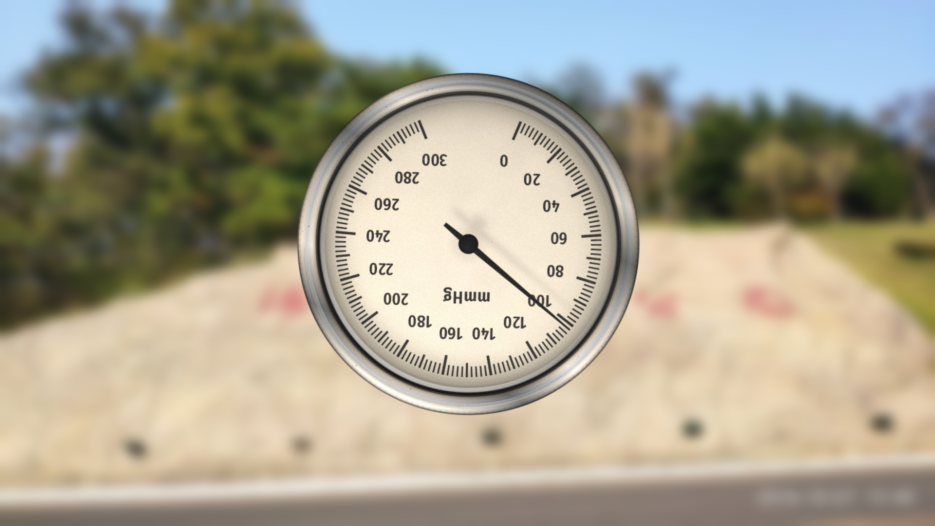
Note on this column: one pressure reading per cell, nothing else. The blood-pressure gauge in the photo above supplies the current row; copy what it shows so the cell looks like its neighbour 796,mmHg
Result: 102,mmHg
